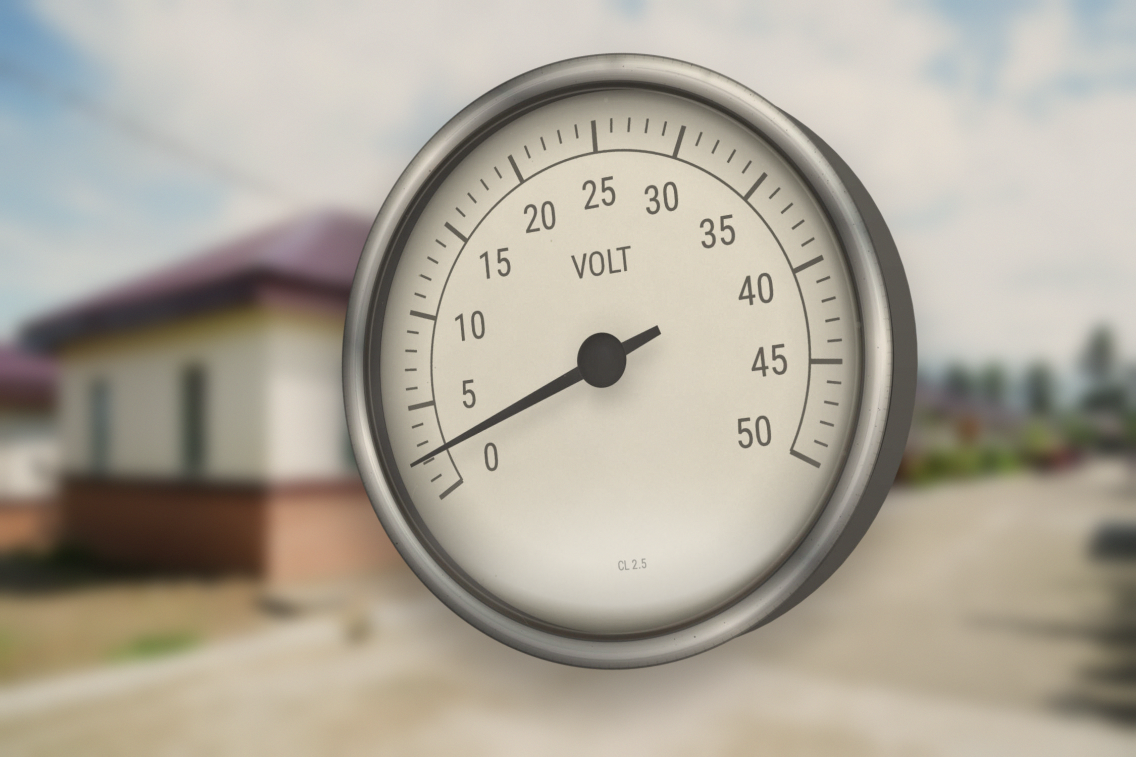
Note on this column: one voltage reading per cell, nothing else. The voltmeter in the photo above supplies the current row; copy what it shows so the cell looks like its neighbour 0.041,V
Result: 2,V
